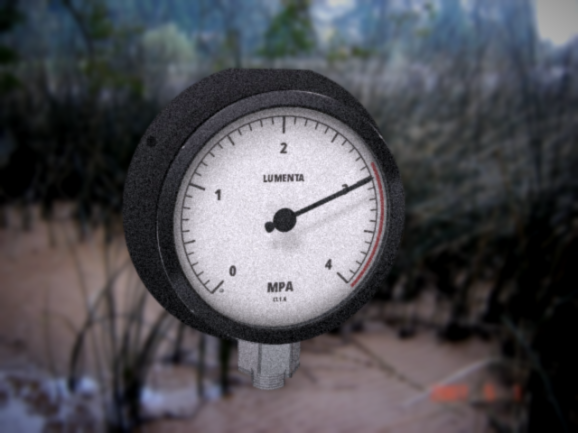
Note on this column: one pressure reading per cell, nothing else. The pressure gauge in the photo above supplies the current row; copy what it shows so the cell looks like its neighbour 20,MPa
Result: 3,MPa
